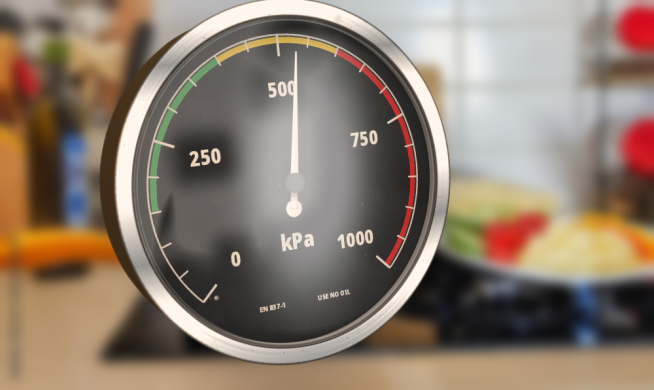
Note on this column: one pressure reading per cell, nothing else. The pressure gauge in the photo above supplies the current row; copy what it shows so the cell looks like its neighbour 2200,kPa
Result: 525,kPa
